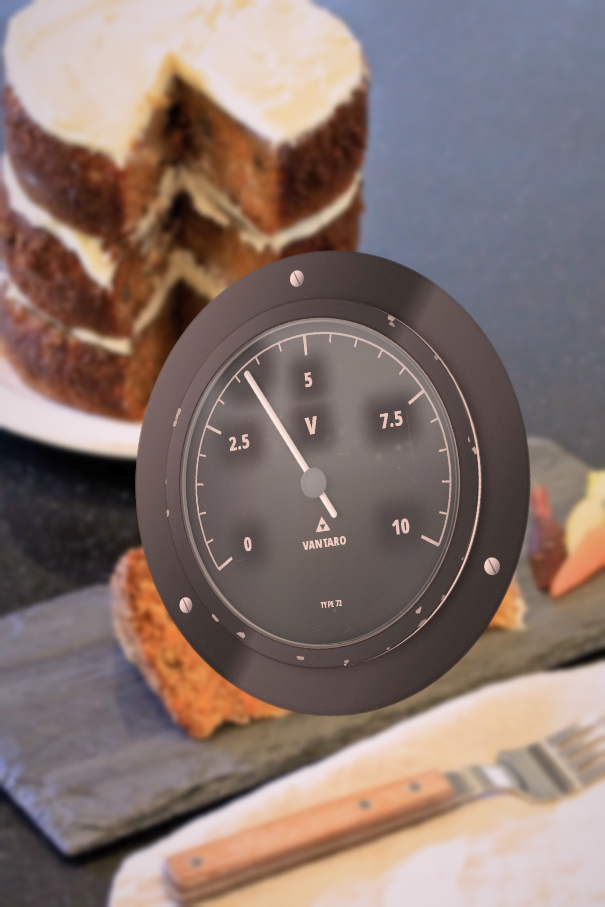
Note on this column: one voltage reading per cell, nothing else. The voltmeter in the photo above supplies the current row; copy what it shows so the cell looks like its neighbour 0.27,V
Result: 3.75,V
